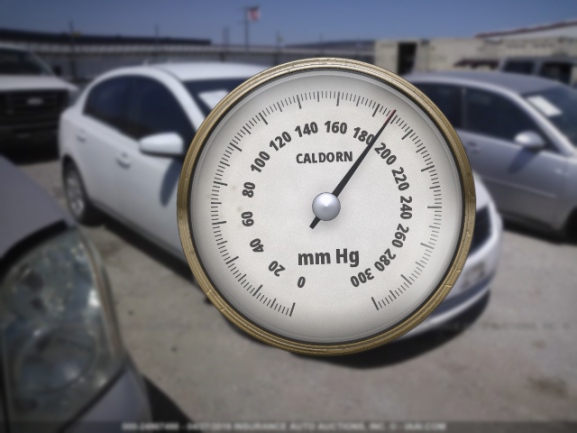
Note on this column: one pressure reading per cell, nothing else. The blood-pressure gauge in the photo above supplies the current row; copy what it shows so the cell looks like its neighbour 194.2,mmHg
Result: 188,mmHg
